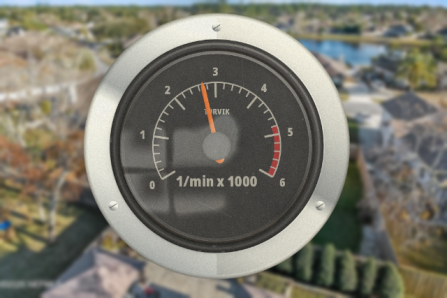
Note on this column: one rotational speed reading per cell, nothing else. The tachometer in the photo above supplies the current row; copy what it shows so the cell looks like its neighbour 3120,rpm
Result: 2700,rpm
